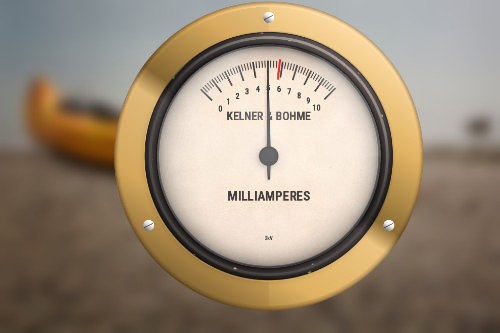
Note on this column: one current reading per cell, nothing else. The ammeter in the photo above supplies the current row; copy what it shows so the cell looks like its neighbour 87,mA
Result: 5,mA
